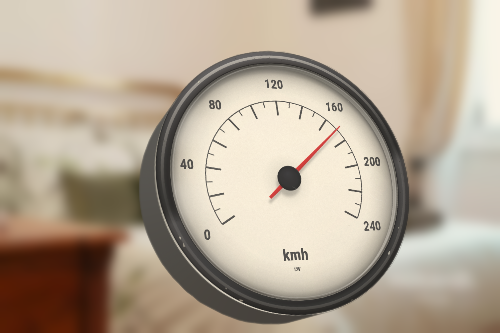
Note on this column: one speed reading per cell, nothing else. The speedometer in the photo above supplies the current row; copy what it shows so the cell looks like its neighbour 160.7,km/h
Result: 170,km/h
